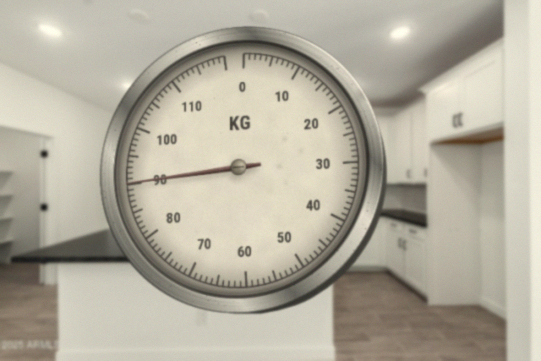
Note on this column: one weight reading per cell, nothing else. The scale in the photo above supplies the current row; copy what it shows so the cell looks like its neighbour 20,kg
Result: 90,kg
